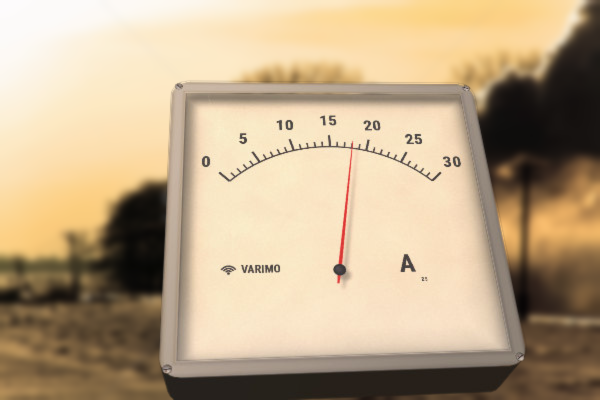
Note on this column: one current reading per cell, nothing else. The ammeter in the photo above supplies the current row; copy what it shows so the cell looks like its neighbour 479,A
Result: 18,A
